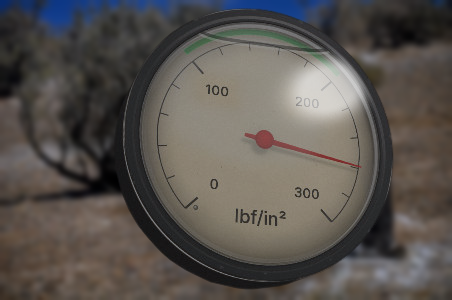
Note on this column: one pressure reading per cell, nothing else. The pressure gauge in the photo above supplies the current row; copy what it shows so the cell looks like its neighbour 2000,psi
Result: 260,psi
